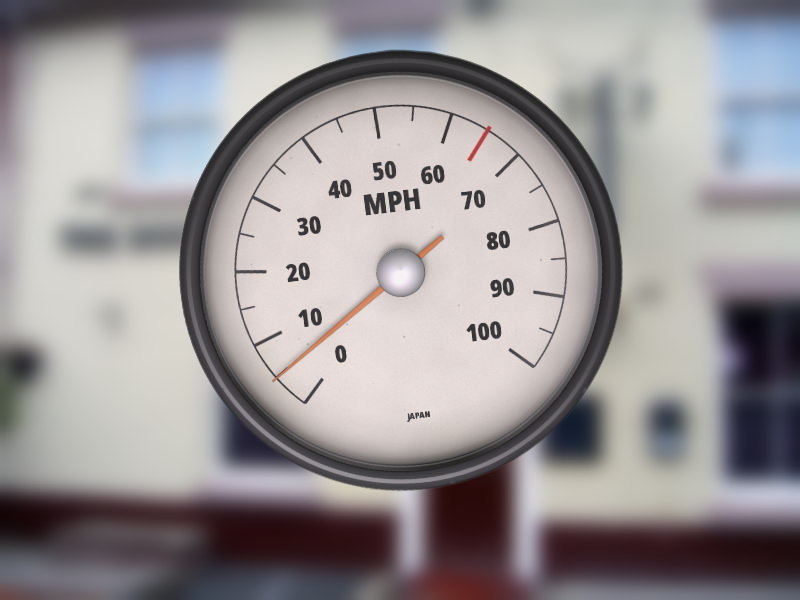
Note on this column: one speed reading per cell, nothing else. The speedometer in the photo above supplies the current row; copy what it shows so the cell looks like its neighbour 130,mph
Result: 5,mph
